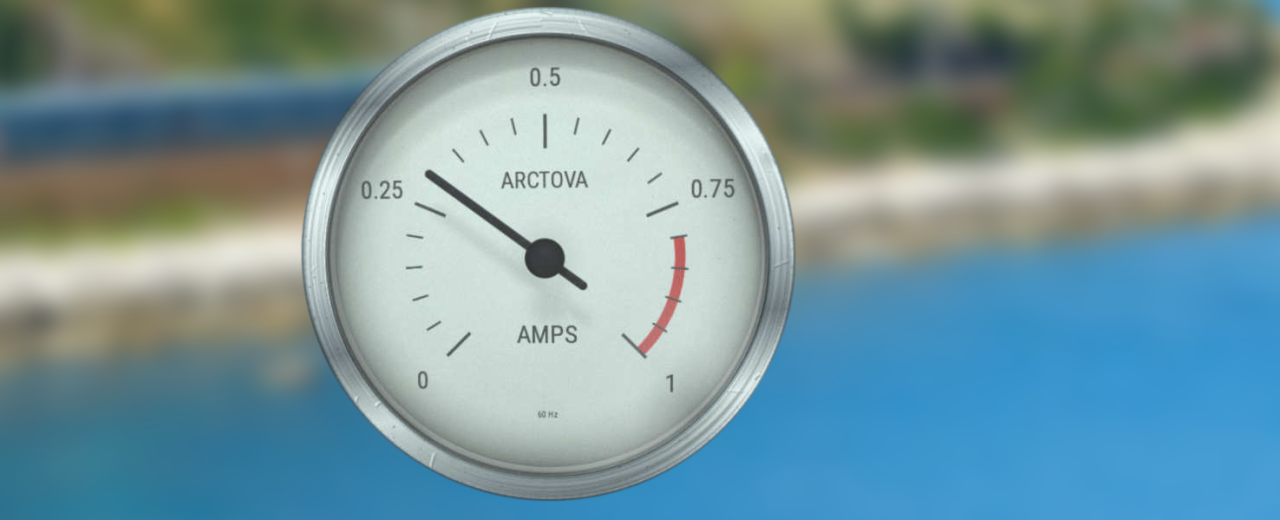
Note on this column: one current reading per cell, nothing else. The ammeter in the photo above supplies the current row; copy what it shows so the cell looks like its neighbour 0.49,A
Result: 0.3,A
